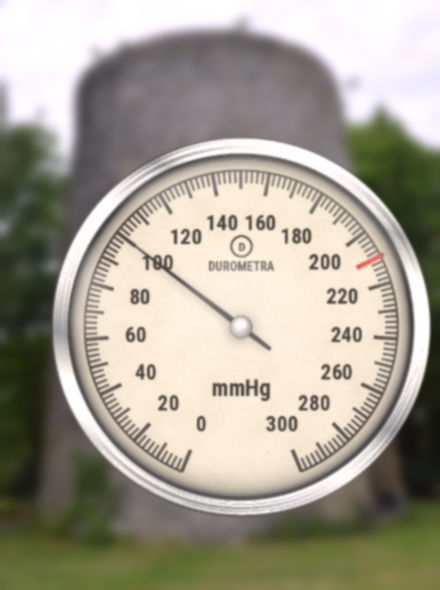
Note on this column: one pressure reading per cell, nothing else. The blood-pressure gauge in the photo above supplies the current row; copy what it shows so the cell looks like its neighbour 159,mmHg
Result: 100,mmHg
